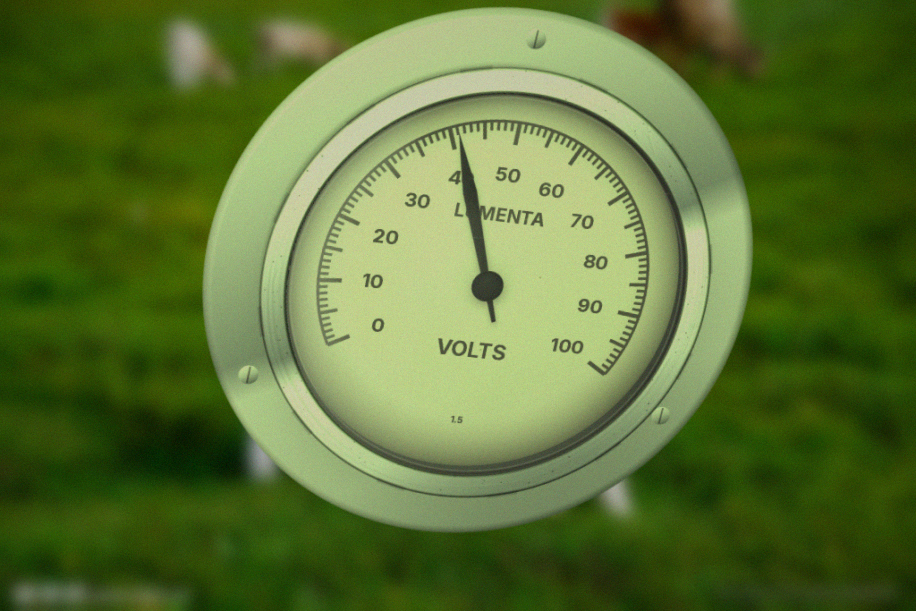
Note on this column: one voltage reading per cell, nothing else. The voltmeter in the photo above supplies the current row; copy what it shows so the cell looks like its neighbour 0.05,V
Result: 41,V
